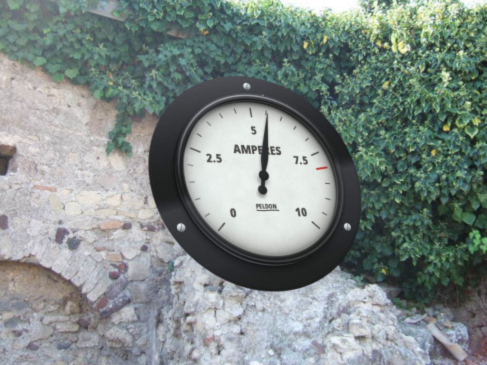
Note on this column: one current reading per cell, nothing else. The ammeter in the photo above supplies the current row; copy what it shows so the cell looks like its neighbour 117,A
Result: 5.5,A
